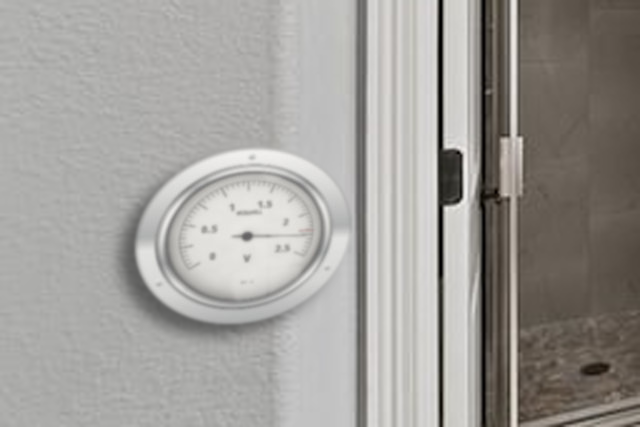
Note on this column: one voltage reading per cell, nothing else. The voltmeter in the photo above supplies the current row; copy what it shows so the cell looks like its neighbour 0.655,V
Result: 2.25,V
